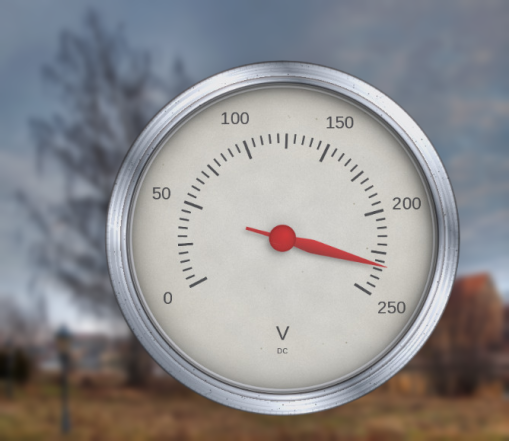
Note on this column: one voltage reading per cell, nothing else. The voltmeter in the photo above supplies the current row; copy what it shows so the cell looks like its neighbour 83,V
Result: 232.5,V
